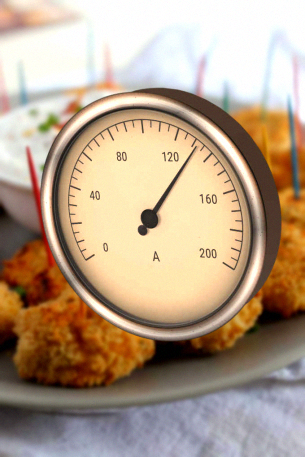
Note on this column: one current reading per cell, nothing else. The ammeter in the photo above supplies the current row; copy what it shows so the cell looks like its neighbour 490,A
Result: 132.5,A
